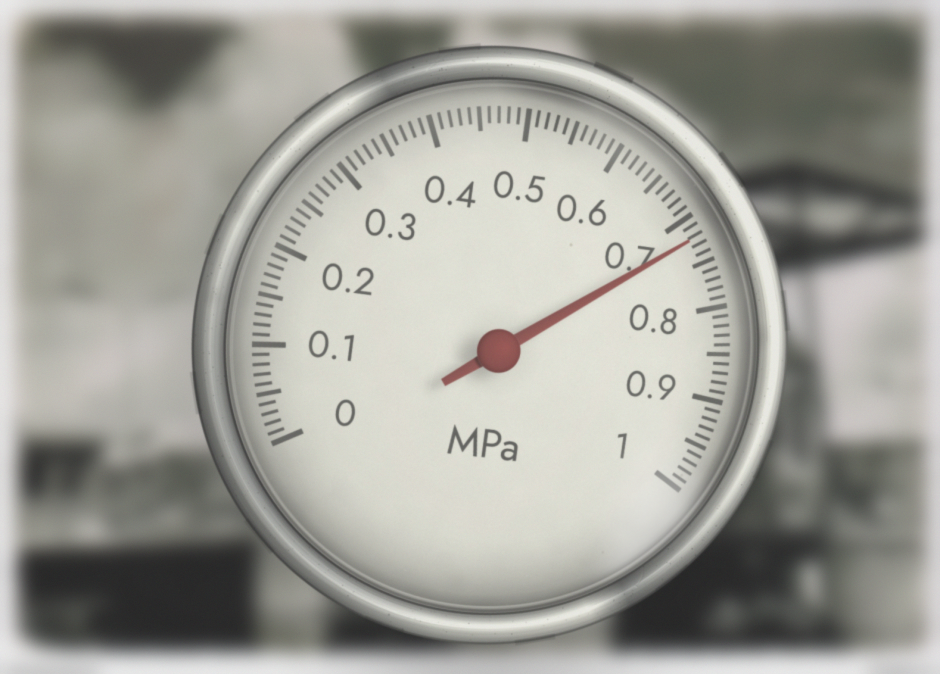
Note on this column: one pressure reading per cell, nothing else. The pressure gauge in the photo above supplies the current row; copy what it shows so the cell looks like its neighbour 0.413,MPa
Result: 0.72,MPa
